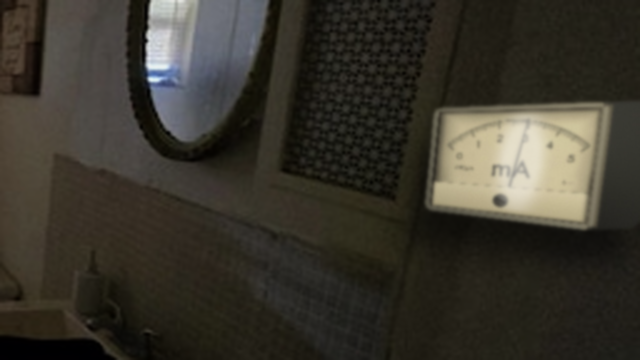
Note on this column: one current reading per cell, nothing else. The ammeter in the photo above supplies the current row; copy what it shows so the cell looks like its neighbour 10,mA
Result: 3,mA
